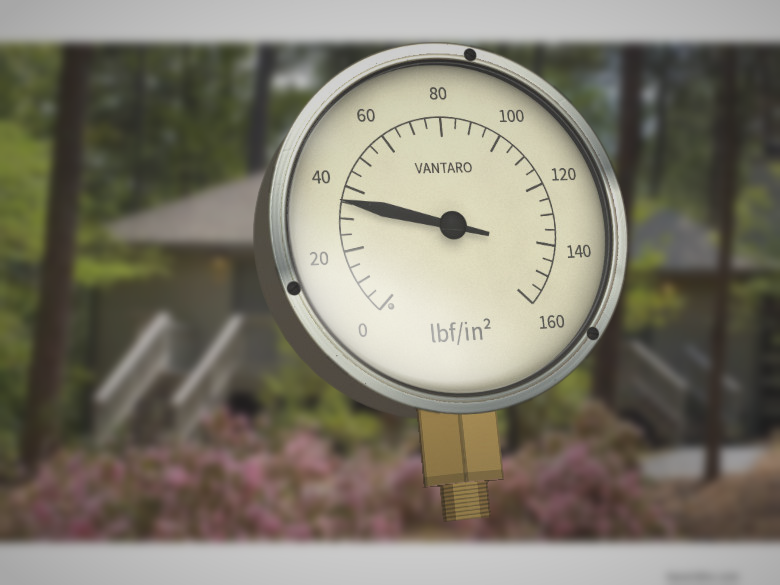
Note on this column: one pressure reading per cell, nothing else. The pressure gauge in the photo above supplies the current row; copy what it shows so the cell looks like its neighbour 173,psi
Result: 35,psi
